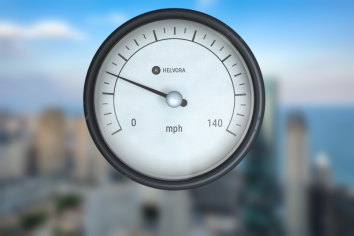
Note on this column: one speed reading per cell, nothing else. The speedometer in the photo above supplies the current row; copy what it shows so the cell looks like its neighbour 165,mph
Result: 30,mph
